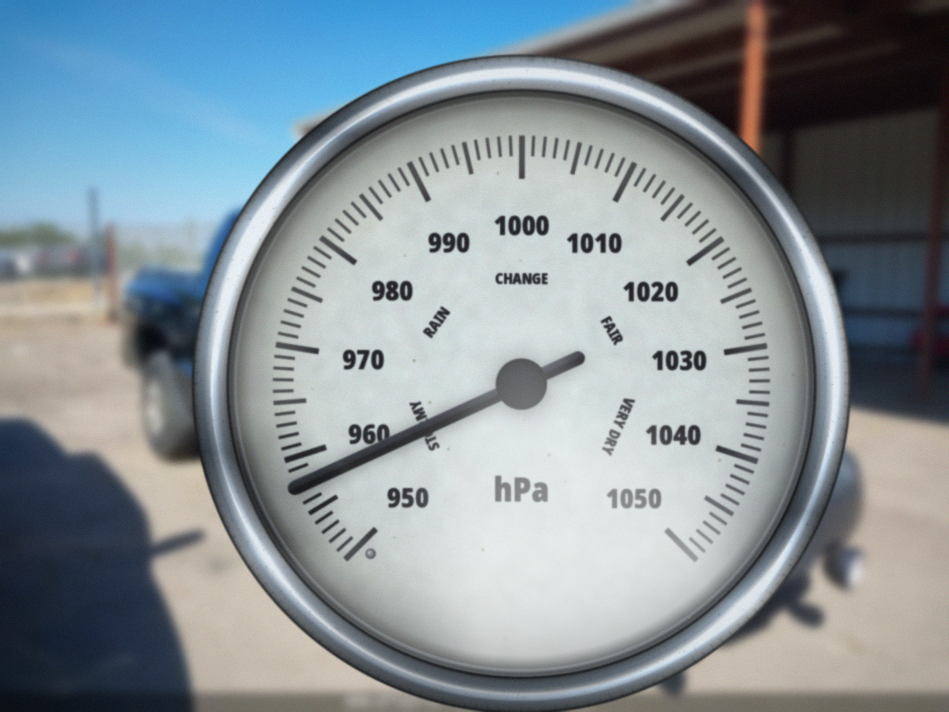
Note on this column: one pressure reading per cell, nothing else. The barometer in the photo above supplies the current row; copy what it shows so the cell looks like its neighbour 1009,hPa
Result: 957.5,hPa
